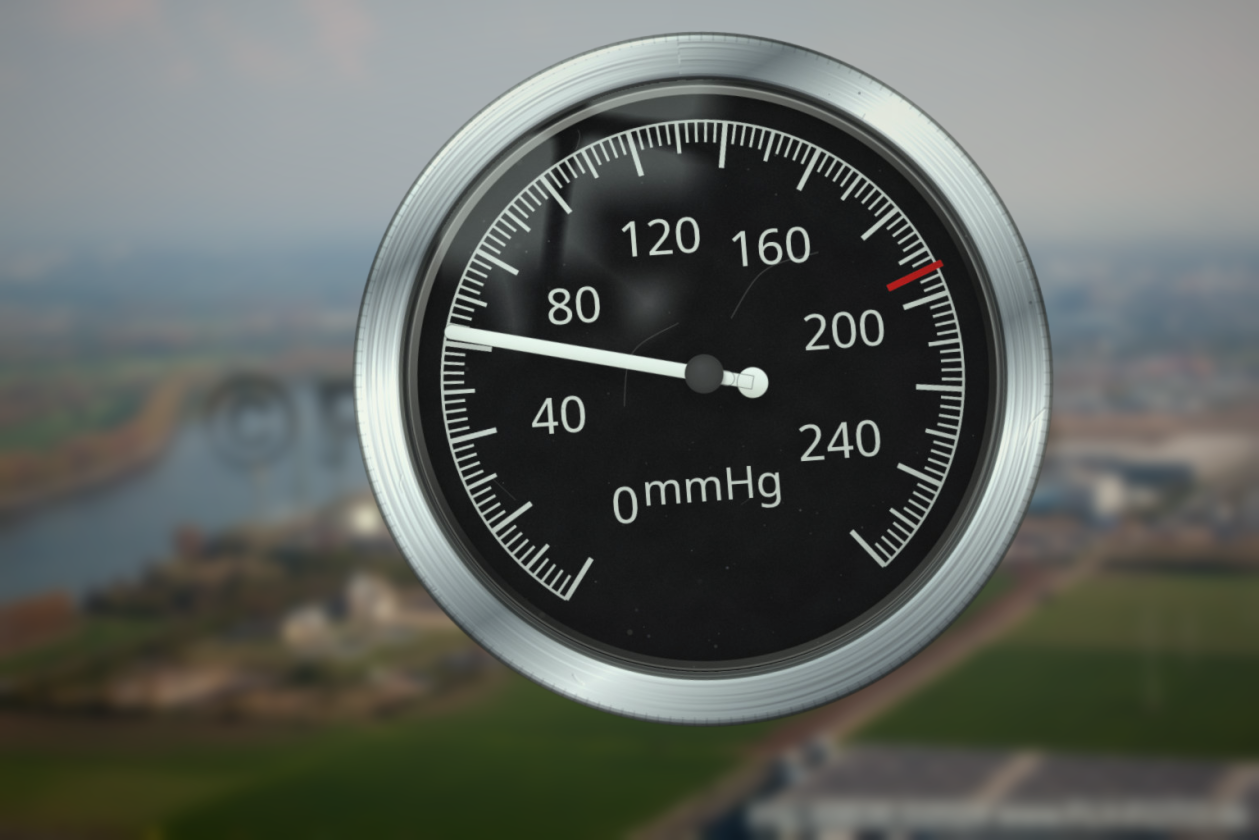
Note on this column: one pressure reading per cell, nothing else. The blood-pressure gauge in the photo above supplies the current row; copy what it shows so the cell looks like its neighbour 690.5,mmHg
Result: 62,mmHg
